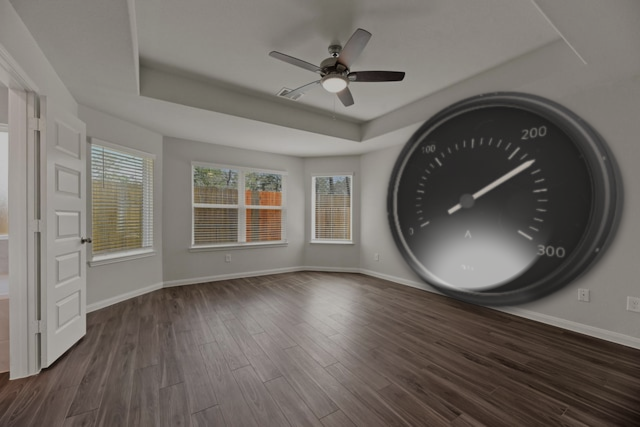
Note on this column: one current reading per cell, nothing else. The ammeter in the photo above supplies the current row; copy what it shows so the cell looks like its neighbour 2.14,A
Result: 220,A
